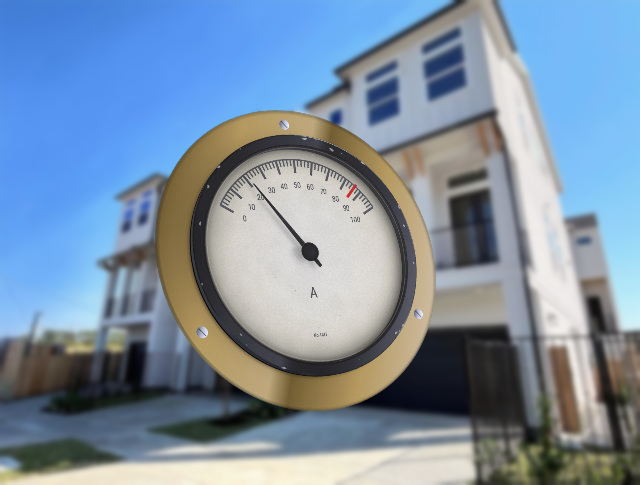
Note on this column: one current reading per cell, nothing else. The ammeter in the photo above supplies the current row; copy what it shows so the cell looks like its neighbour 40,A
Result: 20,A
